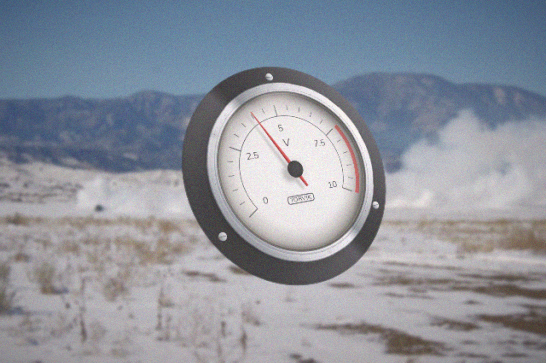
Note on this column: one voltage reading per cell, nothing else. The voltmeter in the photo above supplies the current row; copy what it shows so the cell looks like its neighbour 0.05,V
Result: 4,V
